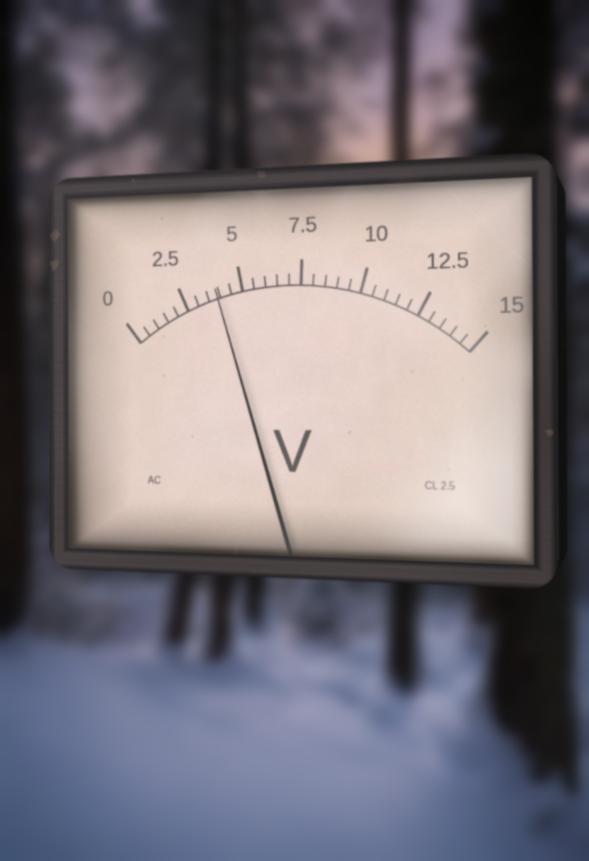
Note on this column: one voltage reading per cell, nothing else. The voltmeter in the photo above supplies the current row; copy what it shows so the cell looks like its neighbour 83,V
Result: 4,V
